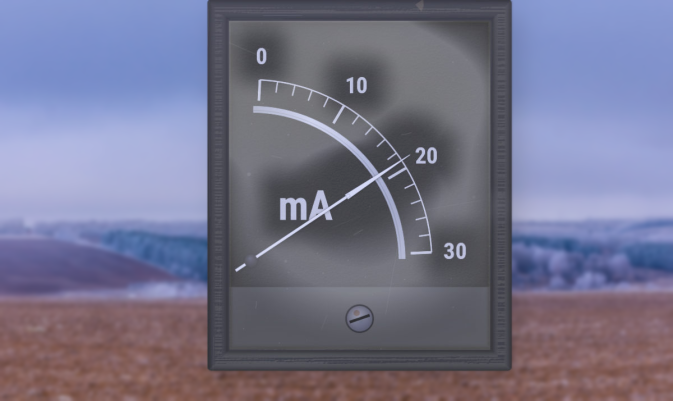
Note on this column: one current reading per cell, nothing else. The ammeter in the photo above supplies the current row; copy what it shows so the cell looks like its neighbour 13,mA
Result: 19,mA
